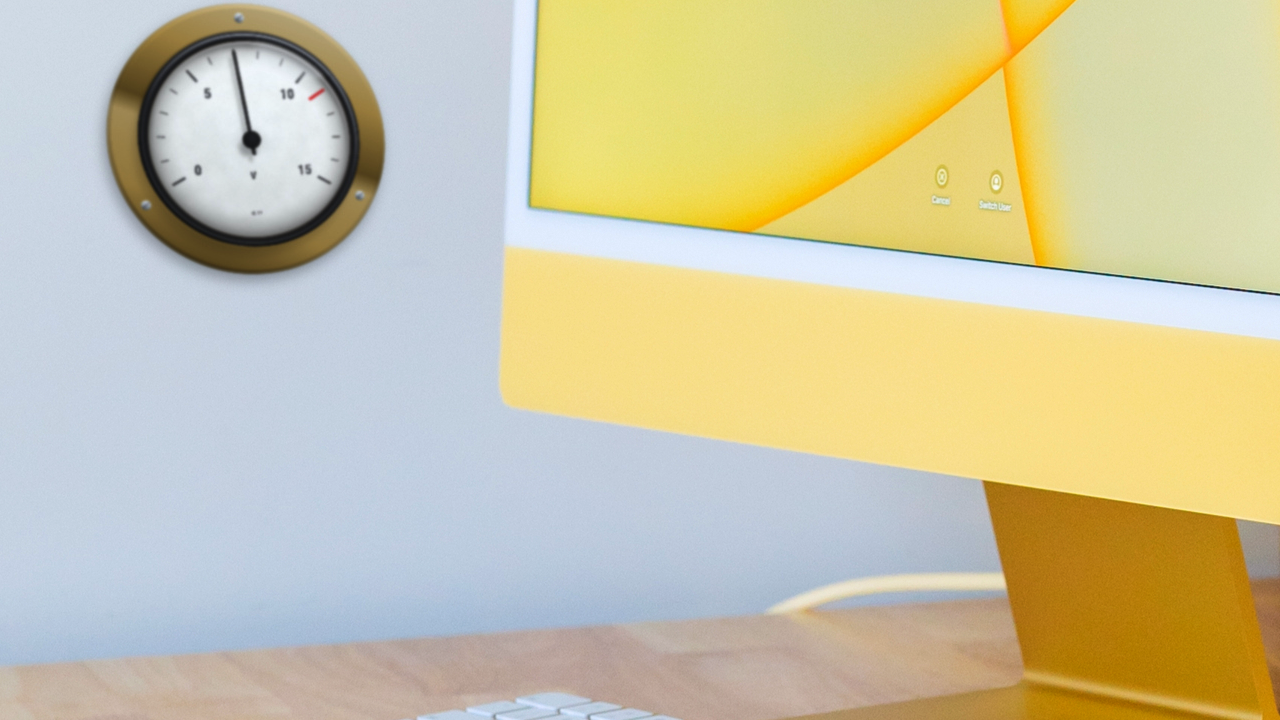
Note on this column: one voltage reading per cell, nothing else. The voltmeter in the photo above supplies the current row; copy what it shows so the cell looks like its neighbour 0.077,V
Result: 7,V
